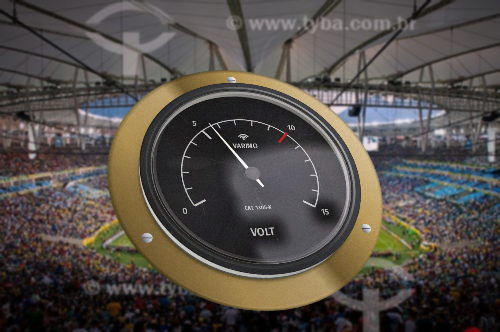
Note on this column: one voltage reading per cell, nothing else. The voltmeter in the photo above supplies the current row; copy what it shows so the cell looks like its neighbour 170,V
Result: 5.5,V
